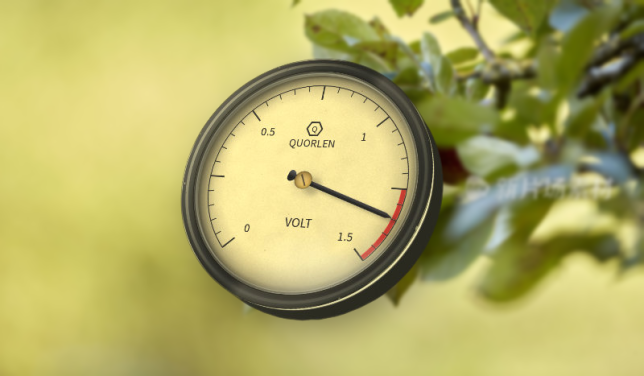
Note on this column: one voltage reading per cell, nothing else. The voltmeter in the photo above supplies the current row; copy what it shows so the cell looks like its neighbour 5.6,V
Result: 1.35,V
